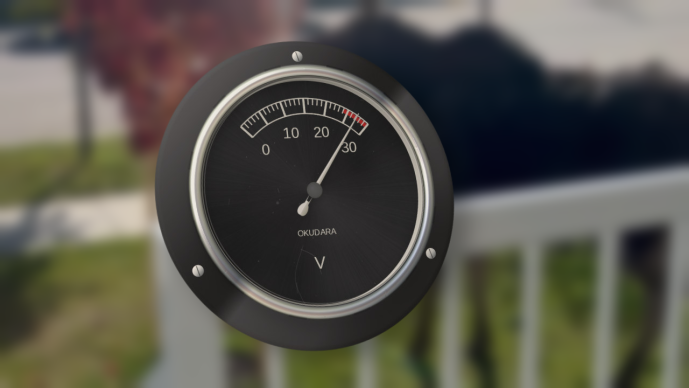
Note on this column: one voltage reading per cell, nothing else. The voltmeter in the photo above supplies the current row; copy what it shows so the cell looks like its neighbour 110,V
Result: 27,V
